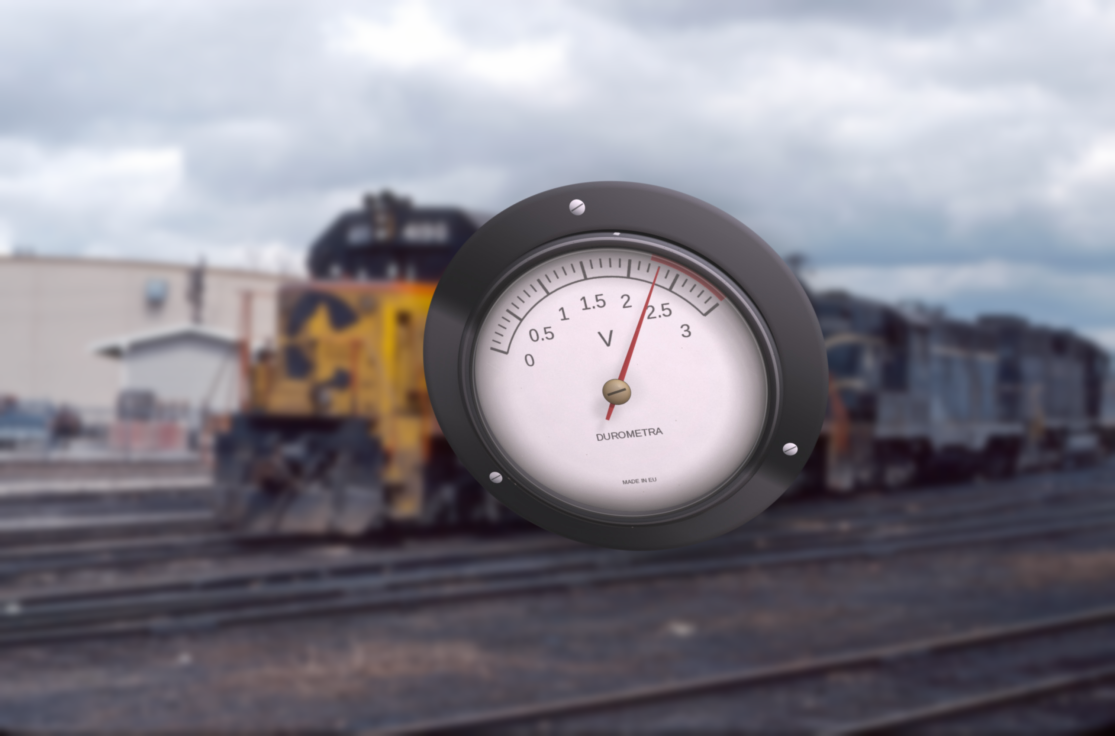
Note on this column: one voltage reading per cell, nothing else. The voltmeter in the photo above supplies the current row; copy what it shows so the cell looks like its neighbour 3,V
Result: 2.3,V
